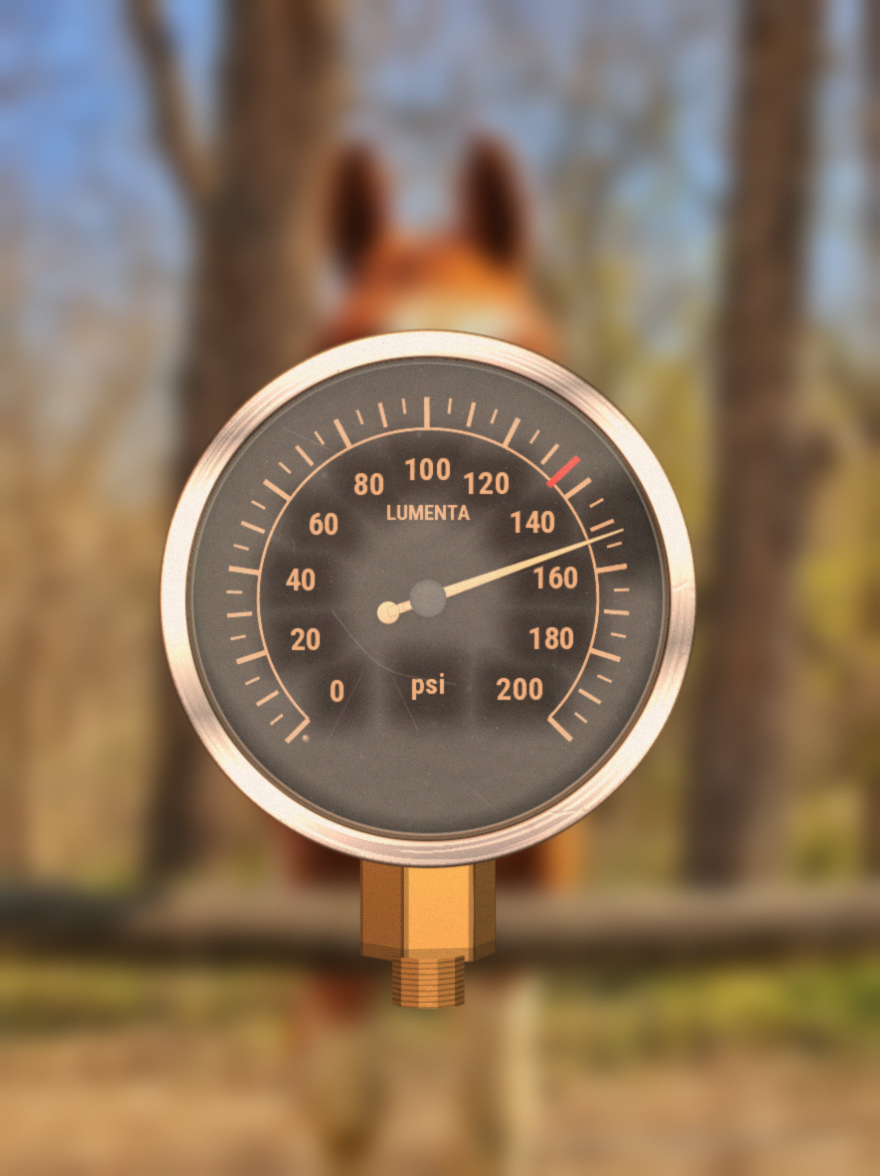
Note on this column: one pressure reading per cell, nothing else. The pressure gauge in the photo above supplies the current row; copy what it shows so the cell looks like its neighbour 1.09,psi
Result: 152.5,psi
